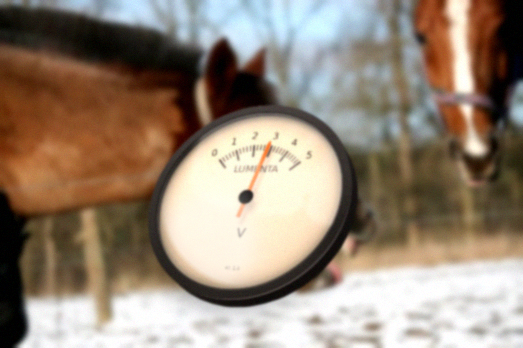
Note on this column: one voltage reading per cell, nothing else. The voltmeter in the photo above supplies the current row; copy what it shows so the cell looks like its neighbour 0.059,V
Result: 3,V
